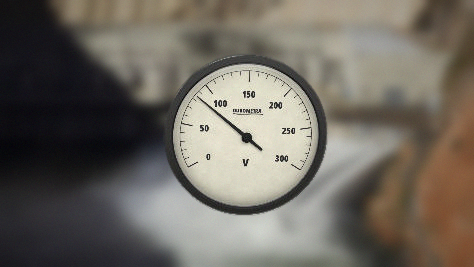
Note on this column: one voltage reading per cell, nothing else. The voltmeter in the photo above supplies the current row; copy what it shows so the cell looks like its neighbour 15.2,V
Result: 85,V
